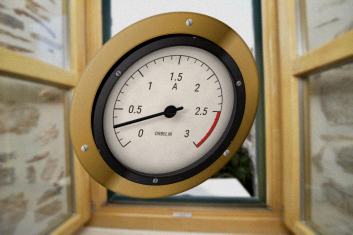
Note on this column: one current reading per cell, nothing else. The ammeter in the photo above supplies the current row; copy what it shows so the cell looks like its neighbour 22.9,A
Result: 0.3,A
